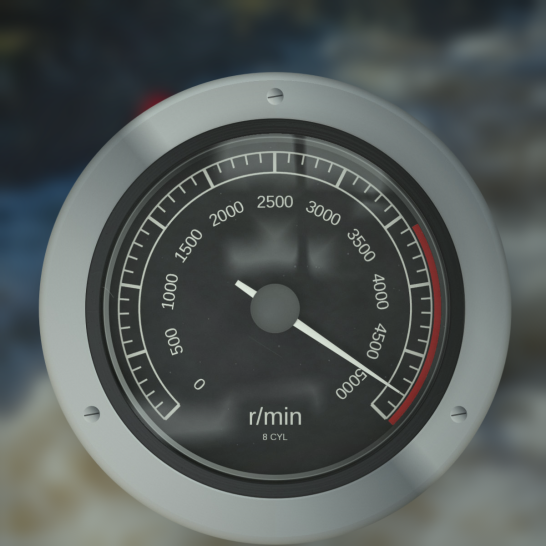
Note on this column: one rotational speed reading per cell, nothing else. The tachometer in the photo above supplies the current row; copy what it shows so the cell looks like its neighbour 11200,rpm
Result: 4800,rpm
